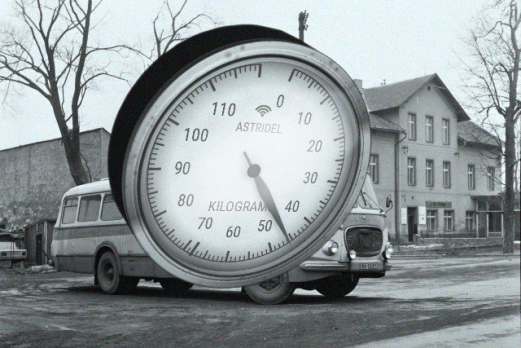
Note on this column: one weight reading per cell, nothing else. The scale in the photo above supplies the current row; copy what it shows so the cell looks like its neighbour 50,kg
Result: 46,kg
